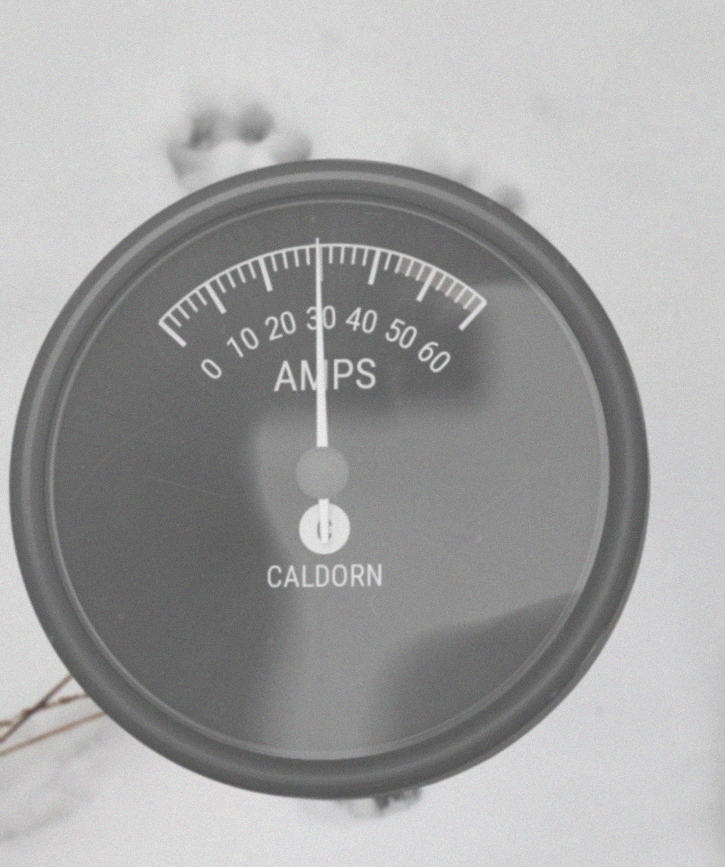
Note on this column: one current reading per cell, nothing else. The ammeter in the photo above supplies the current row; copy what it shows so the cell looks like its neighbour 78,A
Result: 30,A
